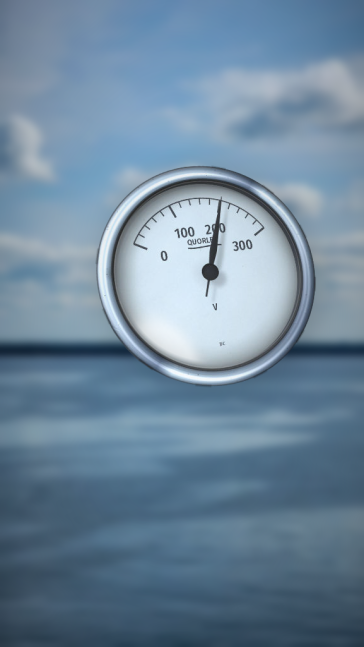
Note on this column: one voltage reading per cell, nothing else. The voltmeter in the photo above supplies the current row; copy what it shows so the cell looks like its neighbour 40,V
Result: 200,V
